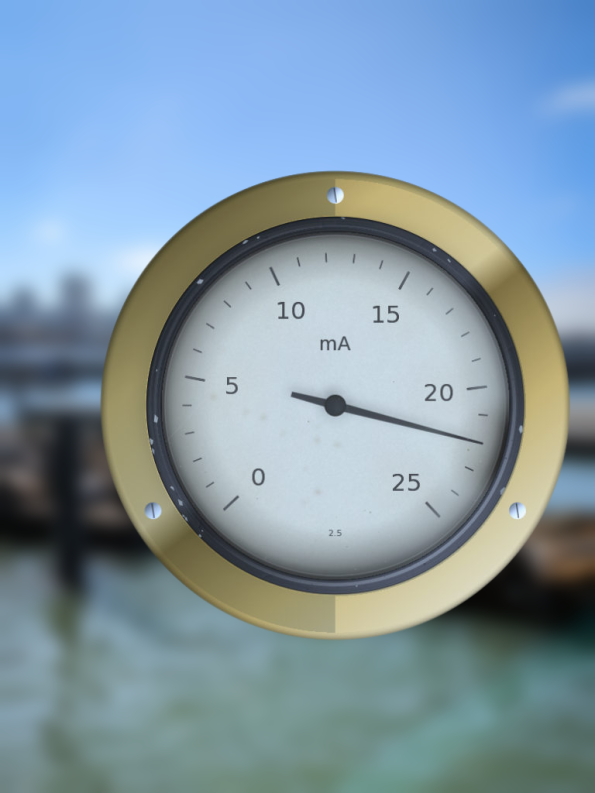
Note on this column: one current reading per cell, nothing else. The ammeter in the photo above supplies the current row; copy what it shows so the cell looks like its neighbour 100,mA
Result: 22,mA
